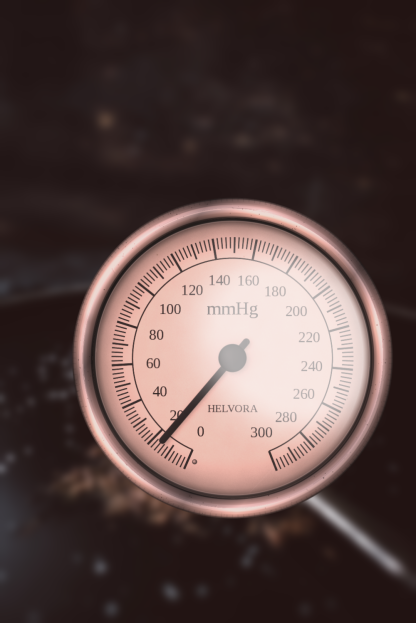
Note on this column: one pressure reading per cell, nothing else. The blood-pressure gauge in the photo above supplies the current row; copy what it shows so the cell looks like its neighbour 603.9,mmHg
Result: 16,mmHg
